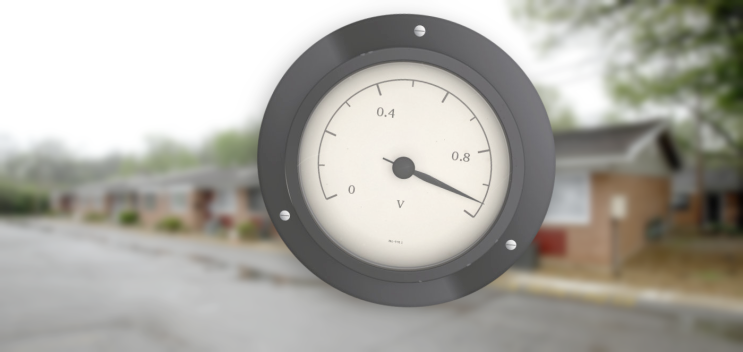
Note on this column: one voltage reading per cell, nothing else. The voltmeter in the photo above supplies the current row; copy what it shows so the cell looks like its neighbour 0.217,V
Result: 0.95,V
